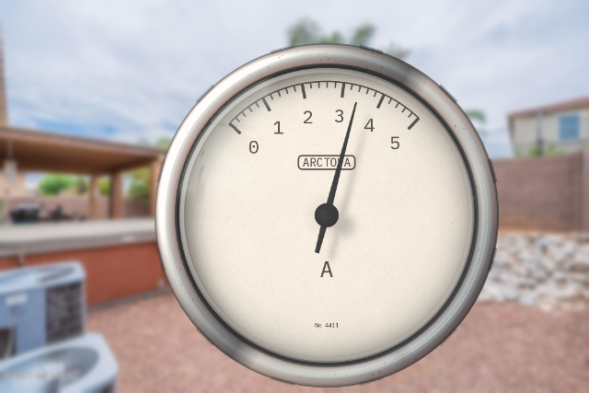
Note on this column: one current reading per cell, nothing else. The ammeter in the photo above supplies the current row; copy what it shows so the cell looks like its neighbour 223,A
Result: 3.4,A
